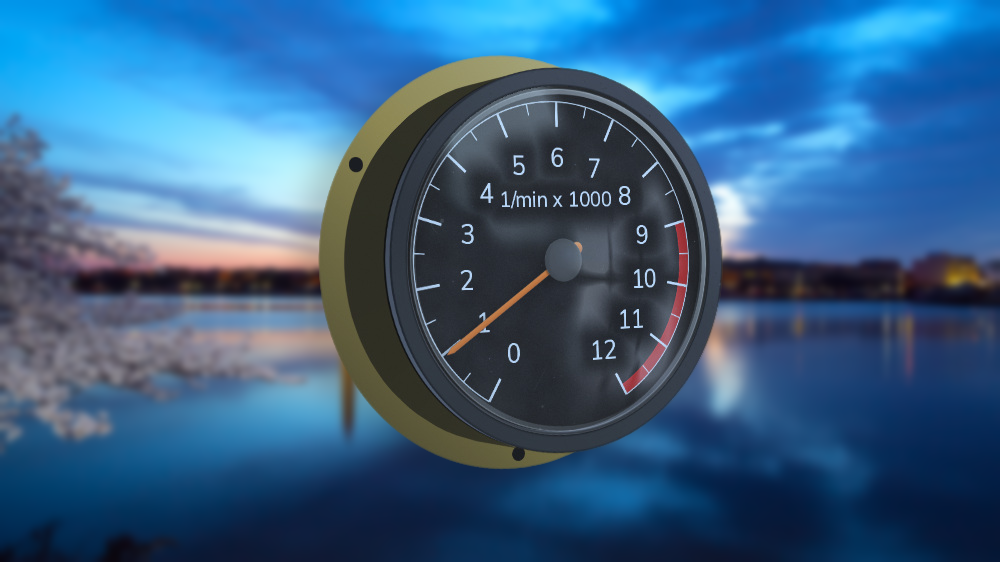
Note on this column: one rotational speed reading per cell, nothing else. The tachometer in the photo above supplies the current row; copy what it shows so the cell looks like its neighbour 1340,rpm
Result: 1000,rpm
